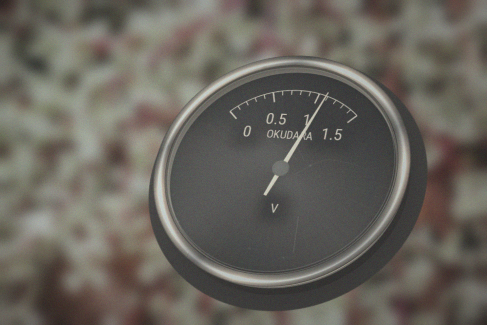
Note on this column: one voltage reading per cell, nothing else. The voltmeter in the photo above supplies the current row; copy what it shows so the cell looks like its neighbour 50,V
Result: 1.1,V
